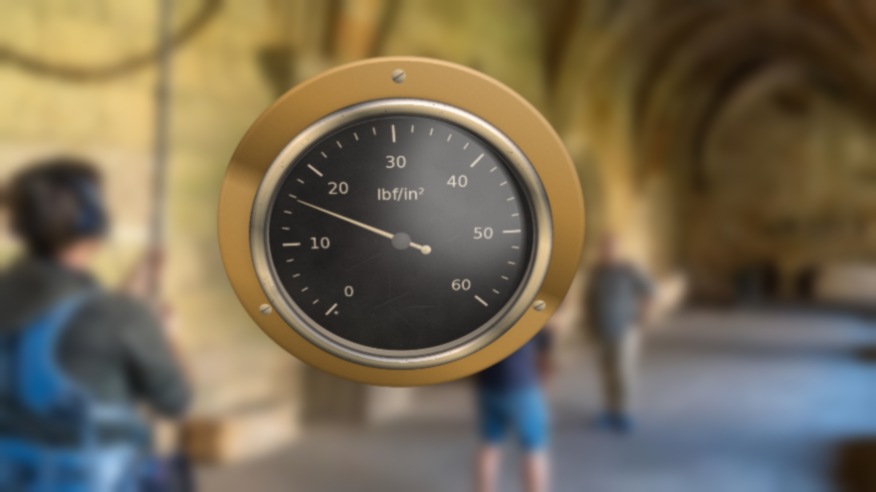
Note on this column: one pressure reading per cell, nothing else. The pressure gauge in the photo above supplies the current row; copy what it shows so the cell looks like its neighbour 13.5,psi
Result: 16,psi
